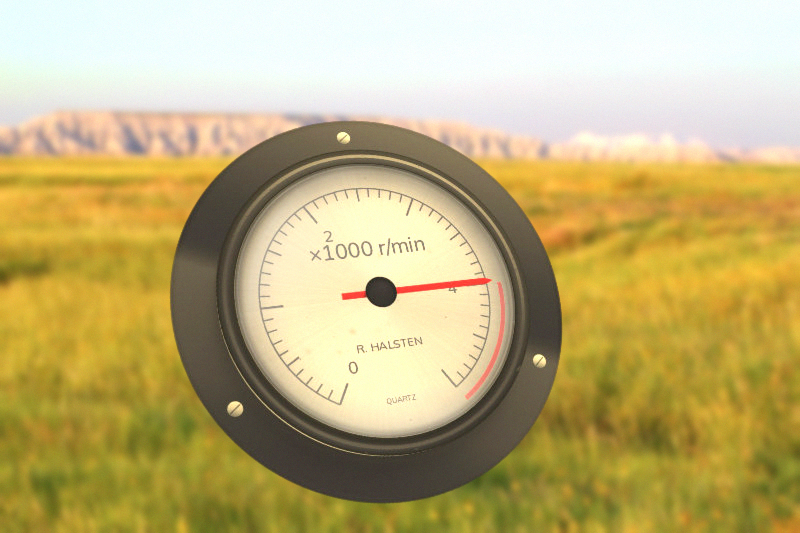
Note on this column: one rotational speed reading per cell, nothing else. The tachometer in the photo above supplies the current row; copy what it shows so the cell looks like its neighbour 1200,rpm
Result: 4000,rpm
